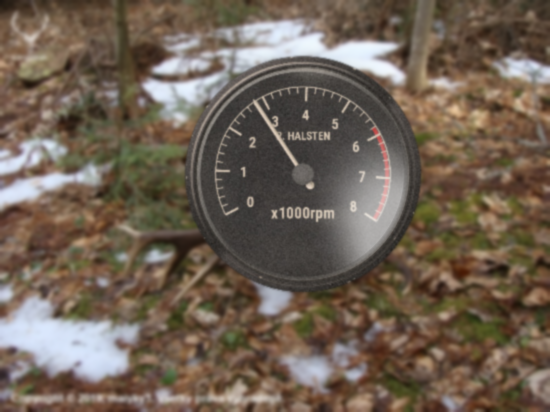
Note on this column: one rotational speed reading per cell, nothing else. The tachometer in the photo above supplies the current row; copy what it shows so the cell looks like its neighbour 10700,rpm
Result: 2800,rpm
